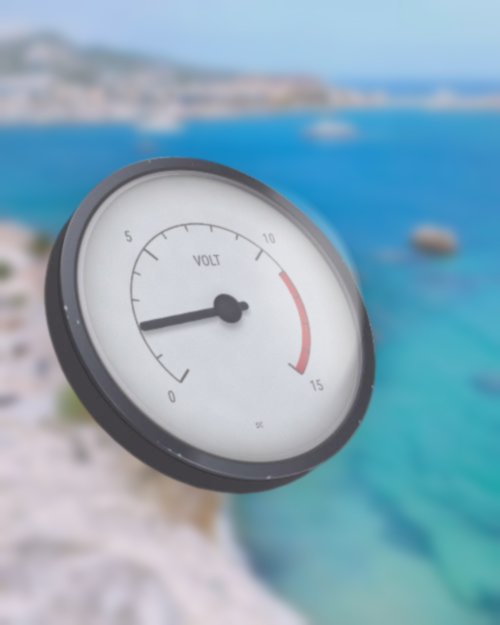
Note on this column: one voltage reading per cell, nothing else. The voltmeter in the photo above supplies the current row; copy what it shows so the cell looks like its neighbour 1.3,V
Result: 2,V
